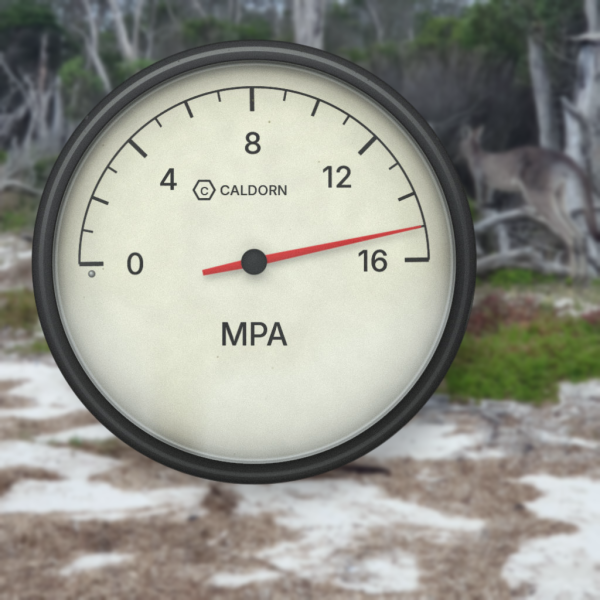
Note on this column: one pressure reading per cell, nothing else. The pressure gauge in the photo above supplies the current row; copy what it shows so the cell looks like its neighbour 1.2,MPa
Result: 15,MPa
